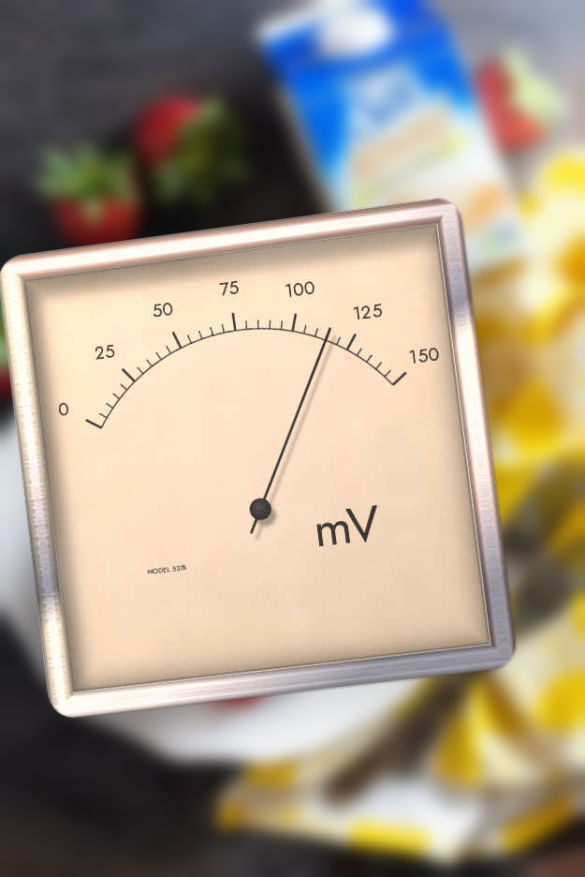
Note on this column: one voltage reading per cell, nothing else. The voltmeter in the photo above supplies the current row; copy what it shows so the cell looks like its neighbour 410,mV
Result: 115,mV
